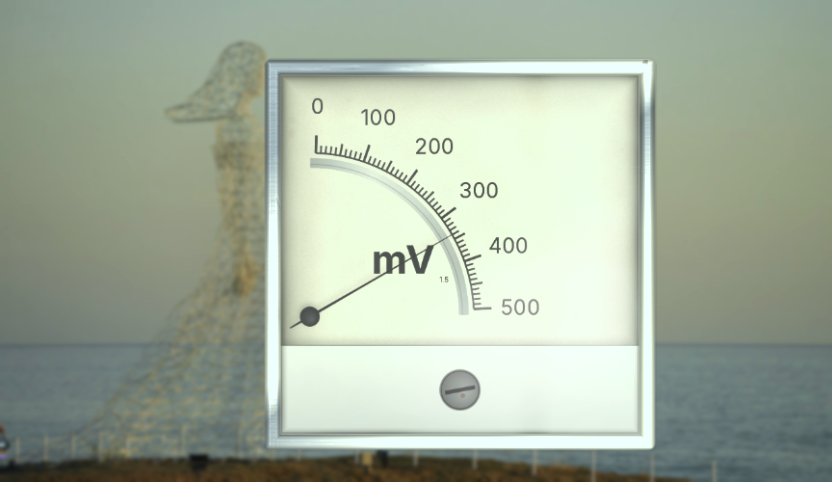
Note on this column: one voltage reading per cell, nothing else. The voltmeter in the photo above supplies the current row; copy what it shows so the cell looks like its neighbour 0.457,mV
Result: 340,mV
